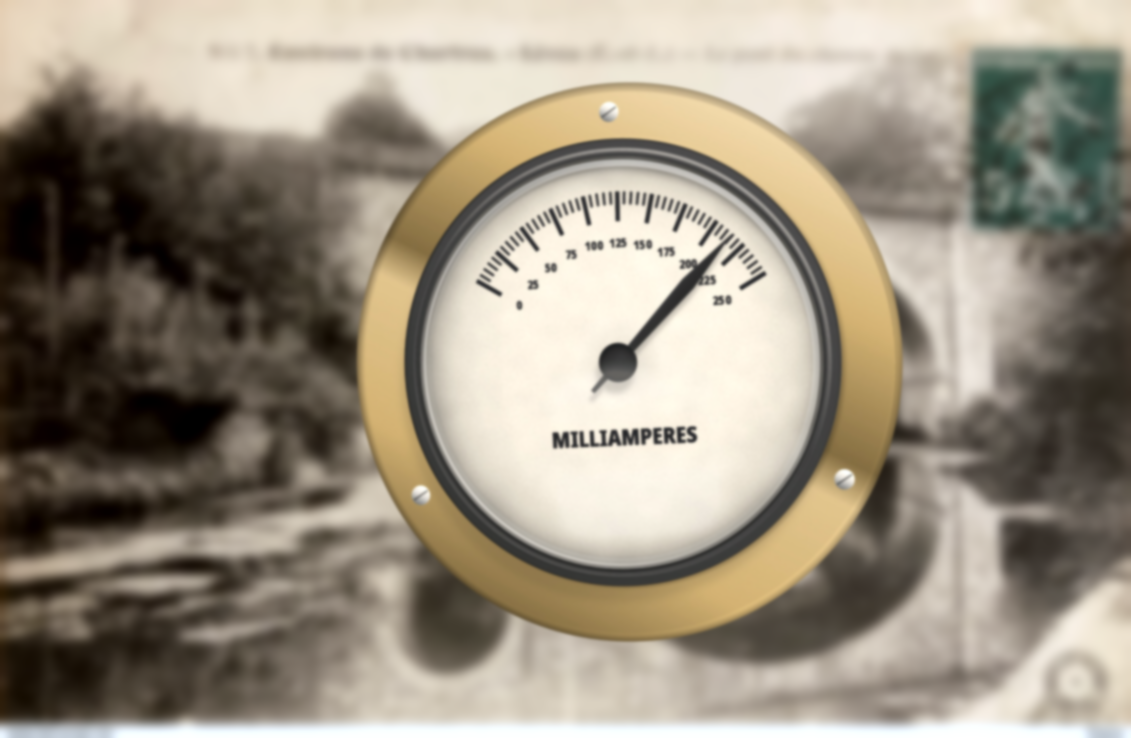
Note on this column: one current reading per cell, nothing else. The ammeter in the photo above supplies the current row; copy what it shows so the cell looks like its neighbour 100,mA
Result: 215,mA
